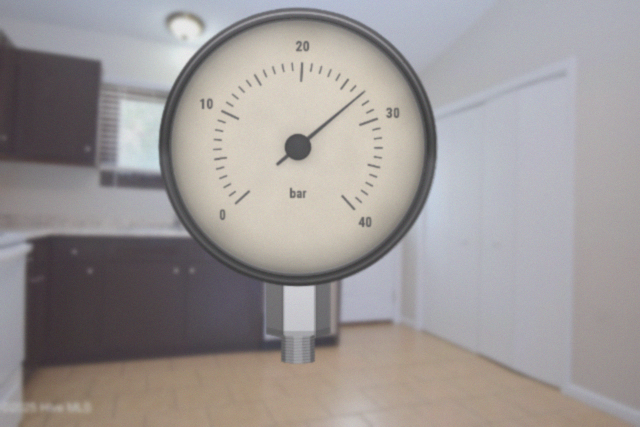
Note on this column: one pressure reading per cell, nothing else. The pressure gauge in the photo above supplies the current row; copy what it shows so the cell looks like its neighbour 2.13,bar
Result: 27,bar
